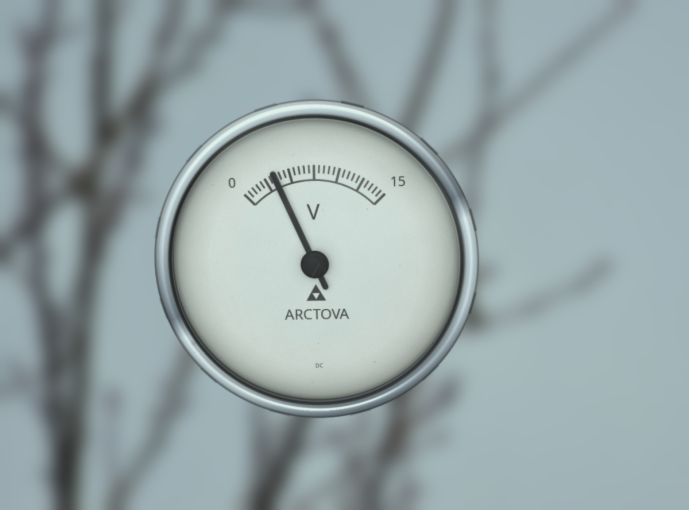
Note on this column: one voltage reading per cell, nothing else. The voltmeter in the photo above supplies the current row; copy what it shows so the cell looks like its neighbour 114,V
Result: 3.5,V
